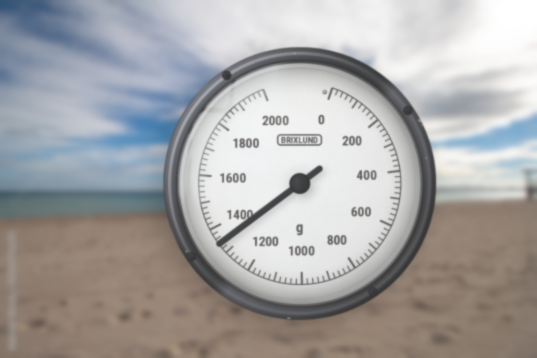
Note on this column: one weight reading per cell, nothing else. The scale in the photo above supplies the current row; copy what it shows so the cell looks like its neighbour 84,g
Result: 1340,g
